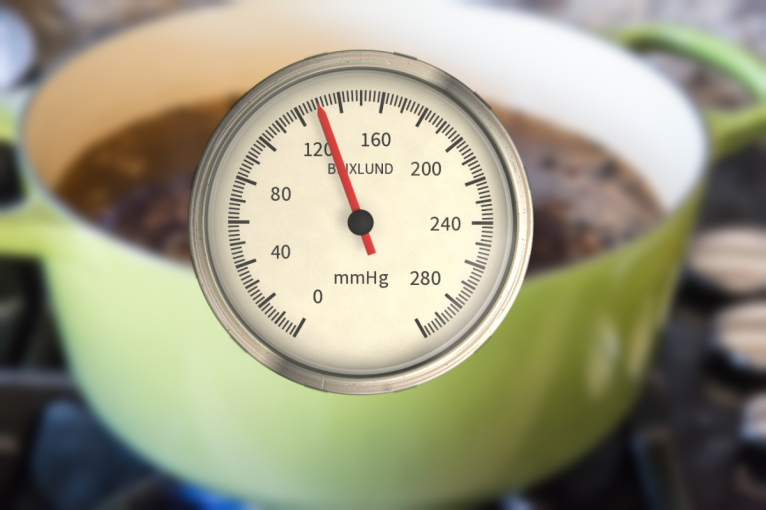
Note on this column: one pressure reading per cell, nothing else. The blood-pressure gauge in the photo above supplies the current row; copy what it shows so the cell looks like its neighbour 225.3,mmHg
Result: 130,mmHg
